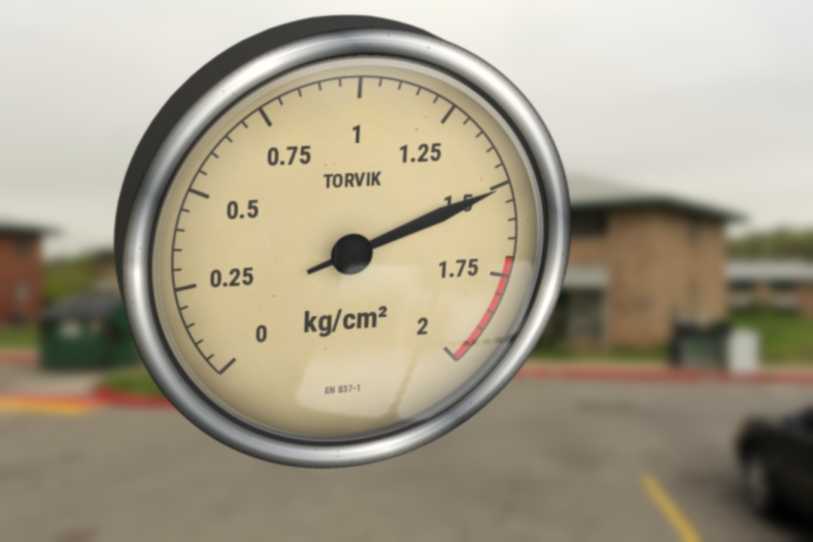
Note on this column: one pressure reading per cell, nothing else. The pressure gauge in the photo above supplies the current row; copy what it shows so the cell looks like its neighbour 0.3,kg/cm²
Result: 1.5,kg/cm²
